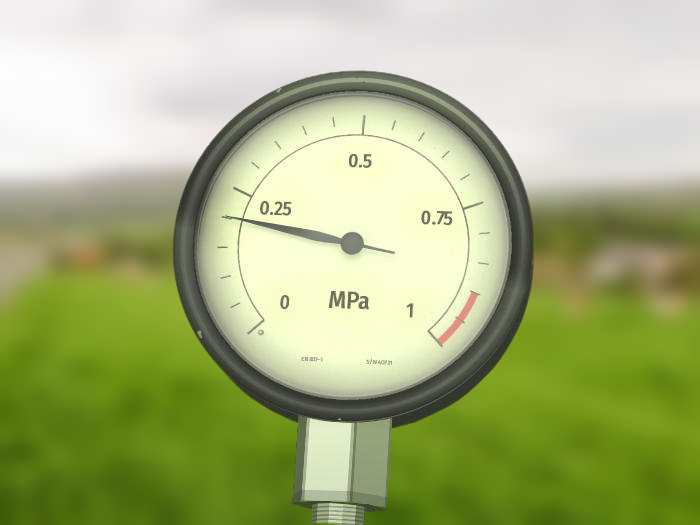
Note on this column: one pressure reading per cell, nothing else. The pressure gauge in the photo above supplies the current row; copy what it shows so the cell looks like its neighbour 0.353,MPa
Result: 0.2,MPa
